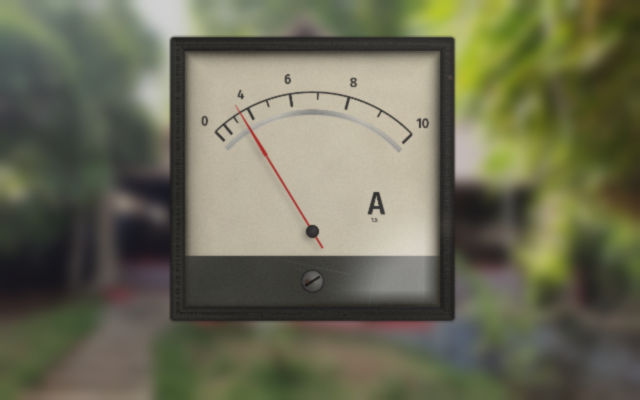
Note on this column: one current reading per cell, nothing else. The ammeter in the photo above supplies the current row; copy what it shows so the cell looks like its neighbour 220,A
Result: 3.5,A
